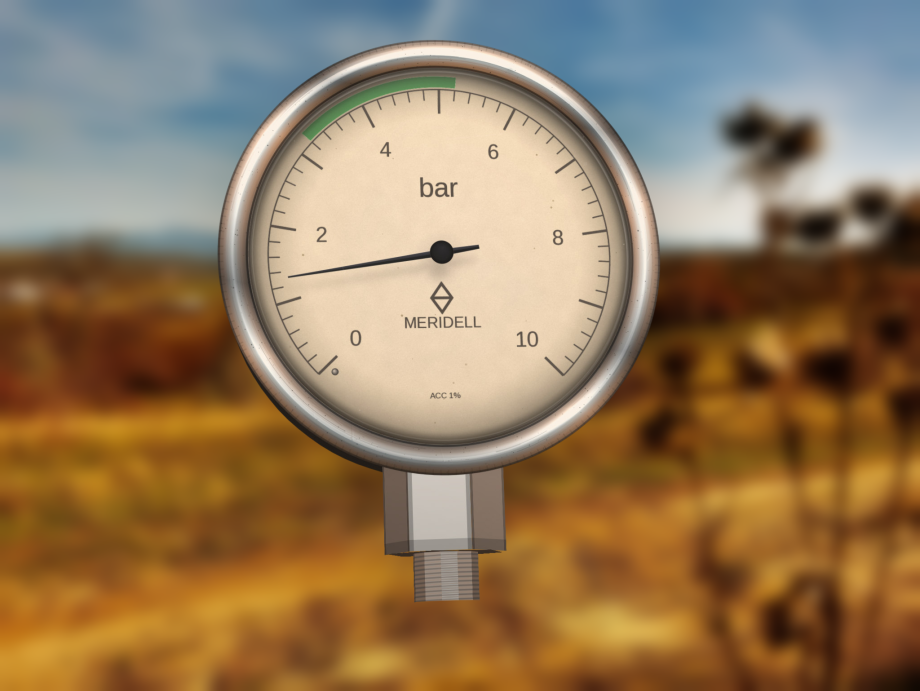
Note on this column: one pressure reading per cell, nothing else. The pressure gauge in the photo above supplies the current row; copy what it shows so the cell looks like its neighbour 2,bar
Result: 1.3,bar
